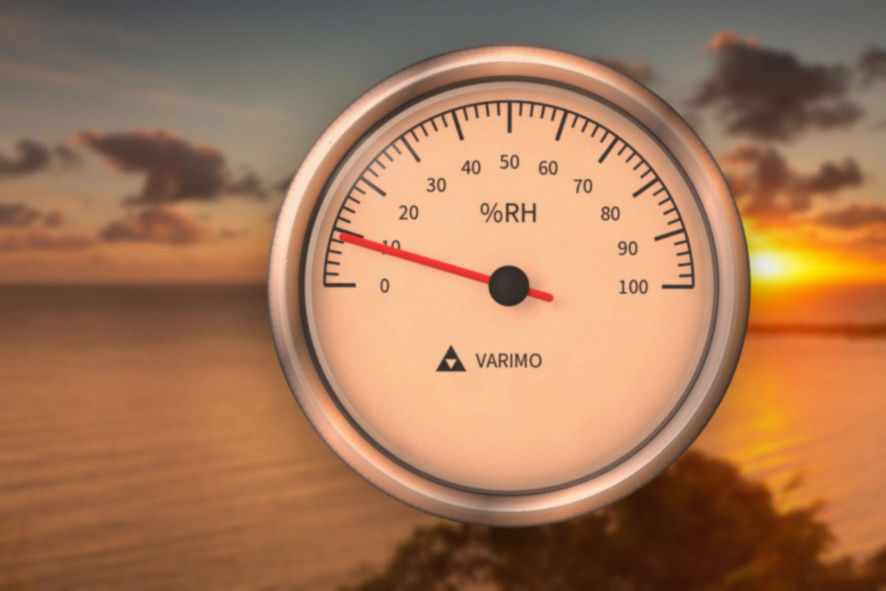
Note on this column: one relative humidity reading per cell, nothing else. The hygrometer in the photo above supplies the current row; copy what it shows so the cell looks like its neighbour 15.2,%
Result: 9,%
